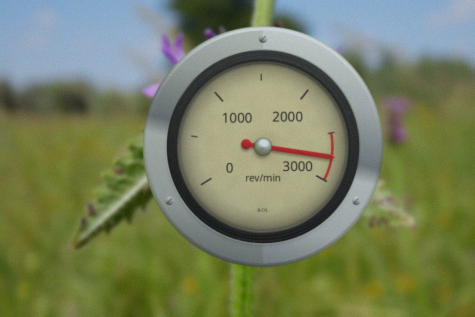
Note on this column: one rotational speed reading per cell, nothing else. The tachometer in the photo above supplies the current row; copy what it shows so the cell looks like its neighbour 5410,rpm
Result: 2750,rpm
